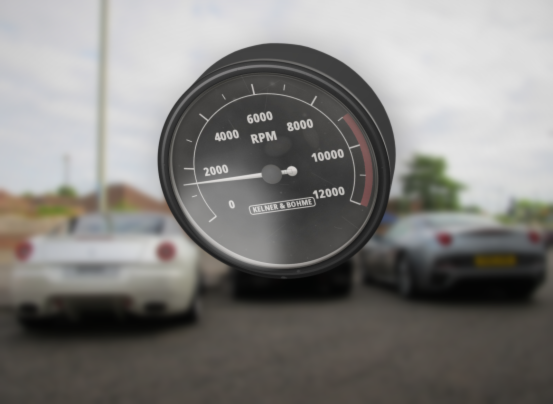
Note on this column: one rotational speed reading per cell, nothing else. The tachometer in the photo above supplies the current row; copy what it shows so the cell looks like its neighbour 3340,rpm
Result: 1500,rpm
